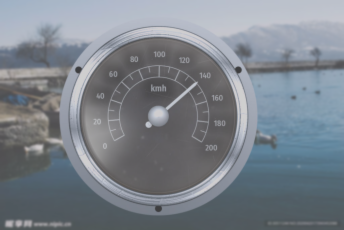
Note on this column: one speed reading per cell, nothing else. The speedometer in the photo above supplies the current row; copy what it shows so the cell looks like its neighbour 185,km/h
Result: 140,km/h
